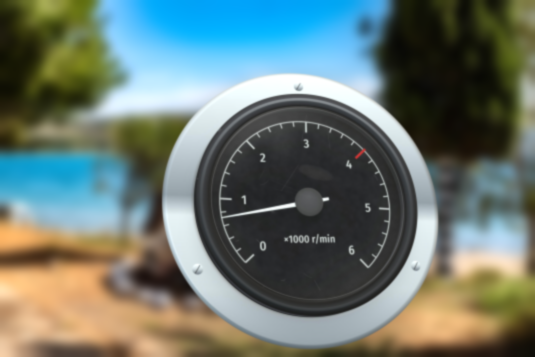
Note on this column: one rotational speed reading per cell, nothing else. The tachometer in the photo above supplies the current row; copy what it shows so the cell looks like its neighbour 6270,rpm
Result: 700,rpm
